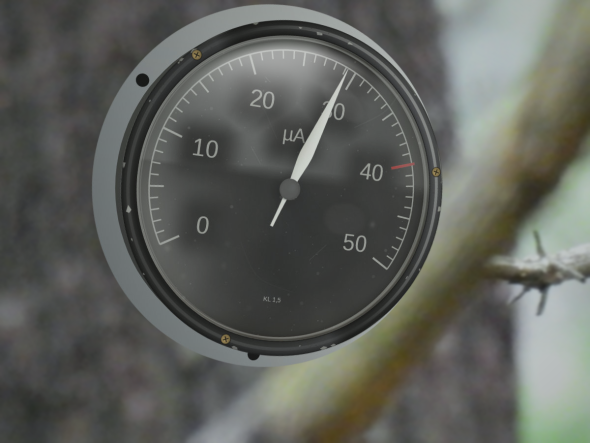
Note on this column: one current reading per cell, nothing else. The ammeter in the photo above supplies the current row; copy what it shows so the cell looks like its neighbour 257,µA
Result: 29,µA
